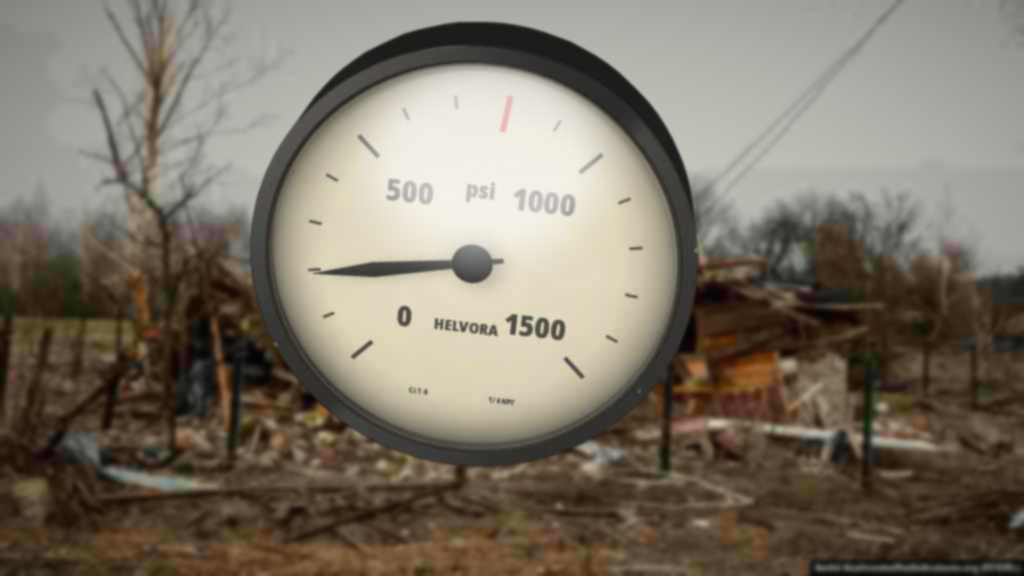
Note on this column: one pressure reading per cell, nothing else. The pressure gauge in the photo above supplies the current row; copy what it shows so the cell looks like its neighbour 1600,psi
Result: 200,psi
